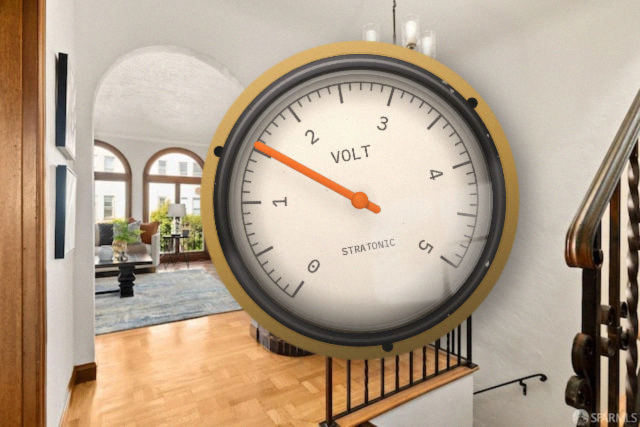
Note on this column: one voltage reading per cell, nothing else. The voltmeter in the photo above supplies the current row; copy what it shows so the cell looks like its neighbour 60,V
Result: 1.55,V
